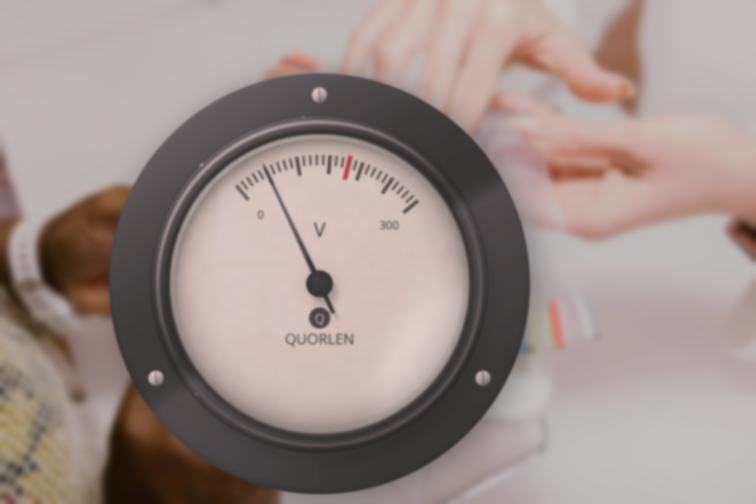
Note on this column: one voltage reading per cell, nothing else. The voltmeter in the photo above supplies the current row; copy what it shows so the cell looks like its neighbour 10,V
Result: 50,V
